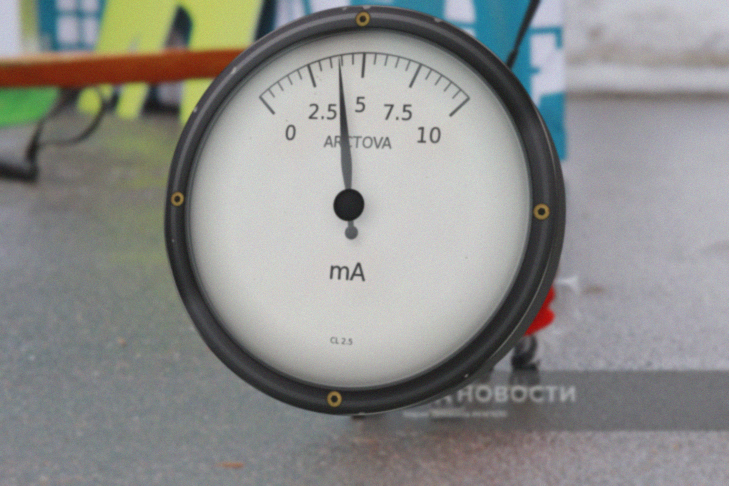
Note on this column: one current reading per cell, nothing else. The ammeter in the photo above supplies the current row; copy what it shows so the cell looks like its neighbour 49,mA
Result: 4,mA
